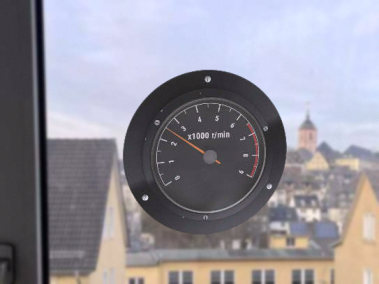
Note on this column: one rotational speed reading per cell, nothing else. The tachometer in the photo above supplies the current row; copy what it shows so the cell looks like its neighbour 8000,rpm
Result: 2500,rpm
